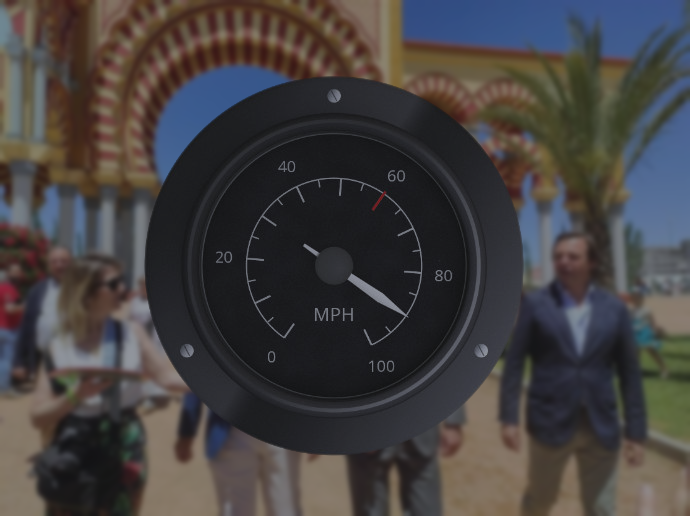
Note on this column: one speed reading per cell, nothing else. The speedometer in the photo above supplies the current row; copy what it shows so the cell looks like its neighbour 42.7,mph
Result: 90,mph
